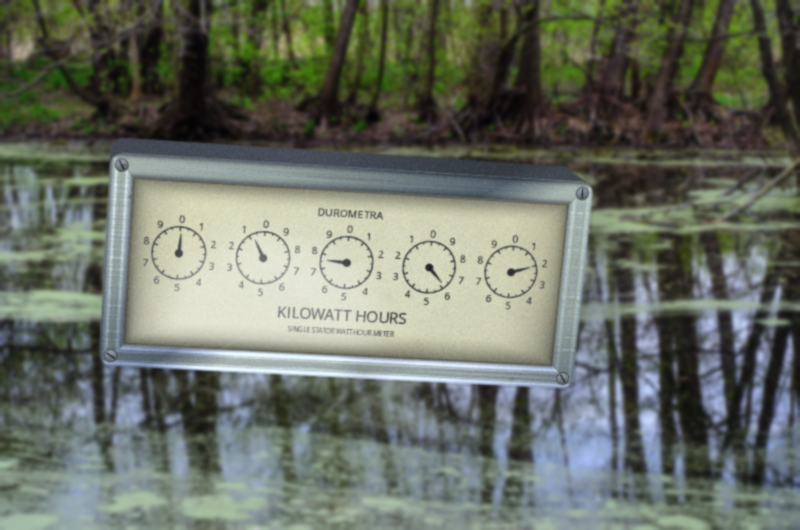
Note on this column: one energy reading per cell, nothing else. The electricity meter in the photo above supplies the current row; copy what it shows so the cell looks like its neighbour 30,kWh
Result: 762,kWh
